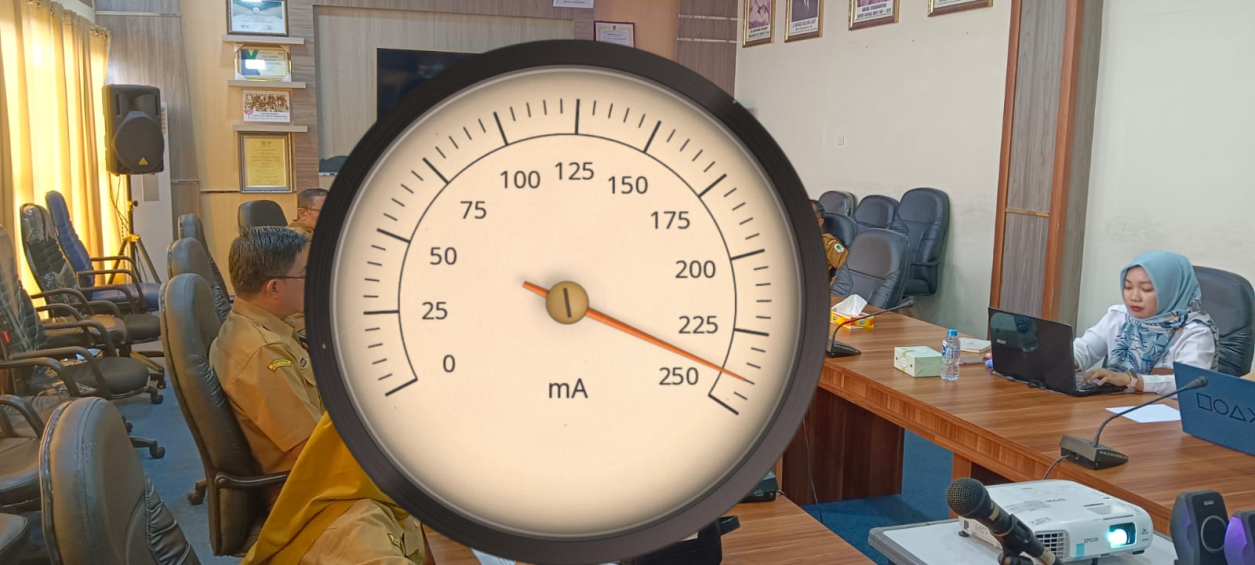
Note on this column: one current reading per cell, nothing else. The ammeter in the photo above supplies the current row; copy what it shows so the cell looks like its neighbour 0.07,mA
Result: 240,mA
